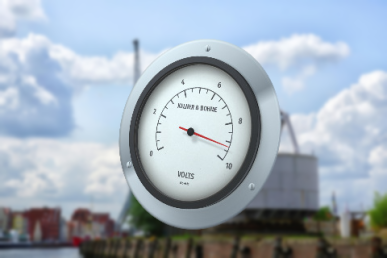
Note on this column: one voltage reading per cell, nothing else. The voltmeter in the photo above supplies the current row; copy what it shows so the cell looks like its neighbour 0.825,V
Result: 9.25,V
